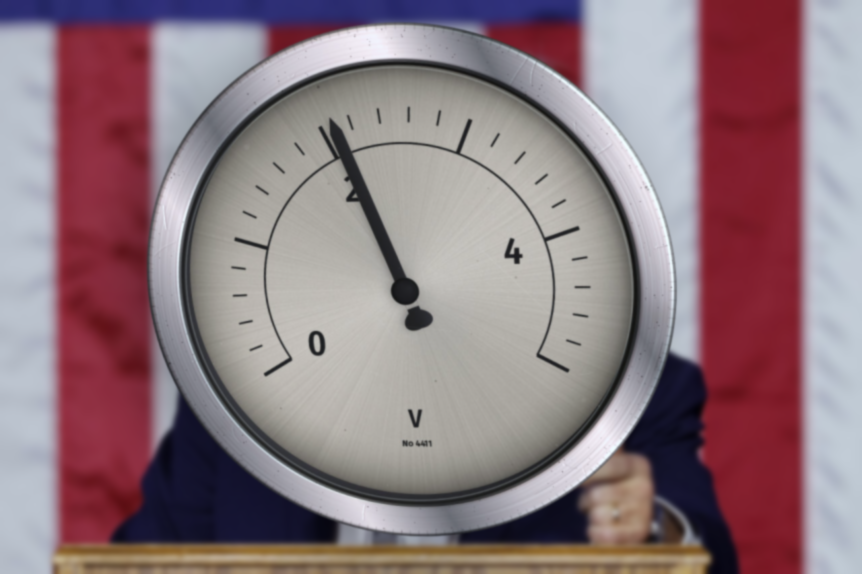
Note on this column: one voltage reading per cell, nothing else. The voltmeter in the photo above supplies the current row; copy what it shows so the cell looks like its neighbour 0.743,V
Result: 2.1,V
